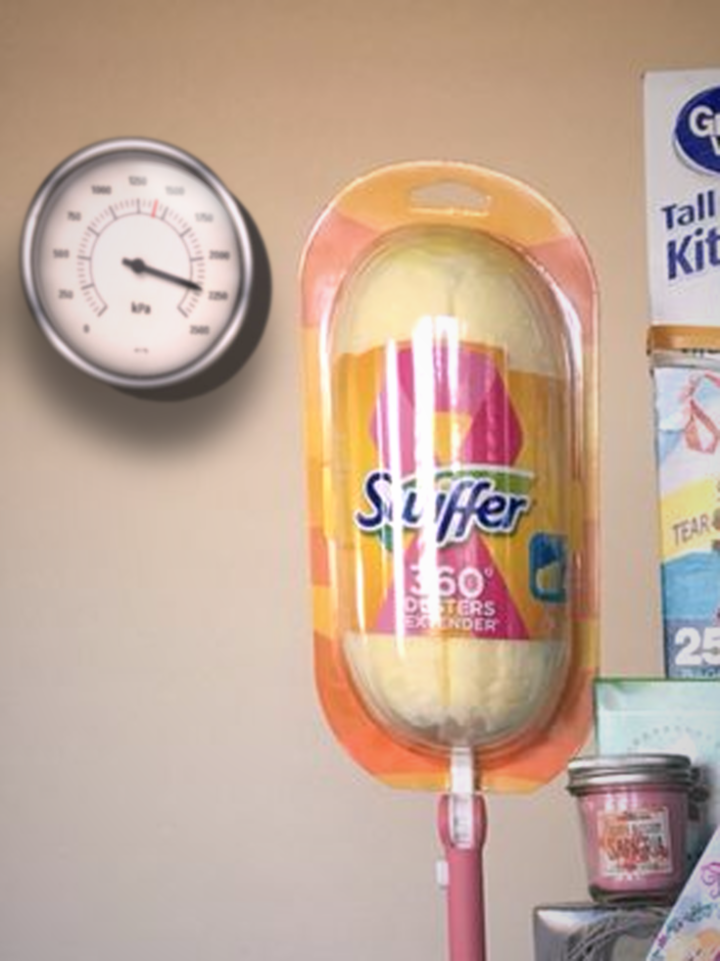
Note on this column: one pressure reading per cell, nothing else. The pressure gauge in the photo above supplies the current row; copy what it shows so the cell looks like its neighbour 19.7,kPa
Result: 2250,kPa
